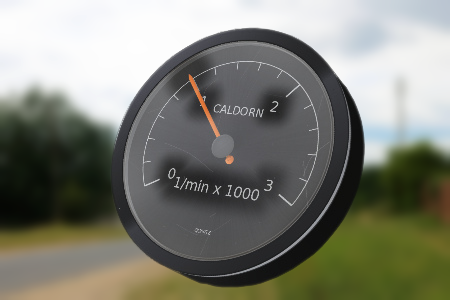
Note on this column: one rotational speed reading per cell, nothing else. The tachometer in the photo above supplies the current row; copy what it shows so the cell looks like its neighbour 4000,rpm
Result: 1000,rpm
